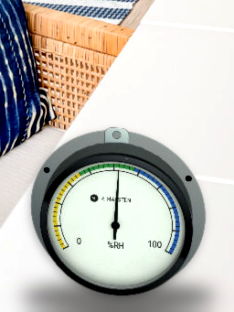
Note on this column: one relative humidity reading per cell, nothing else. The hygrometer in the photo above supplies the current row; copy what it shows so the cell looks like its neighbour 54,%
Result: 52,%
